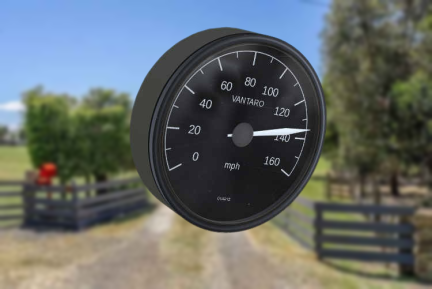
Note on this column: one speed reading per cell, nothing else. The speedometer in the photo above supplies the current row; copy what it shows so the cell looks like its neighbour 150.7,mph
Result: 135,mph
